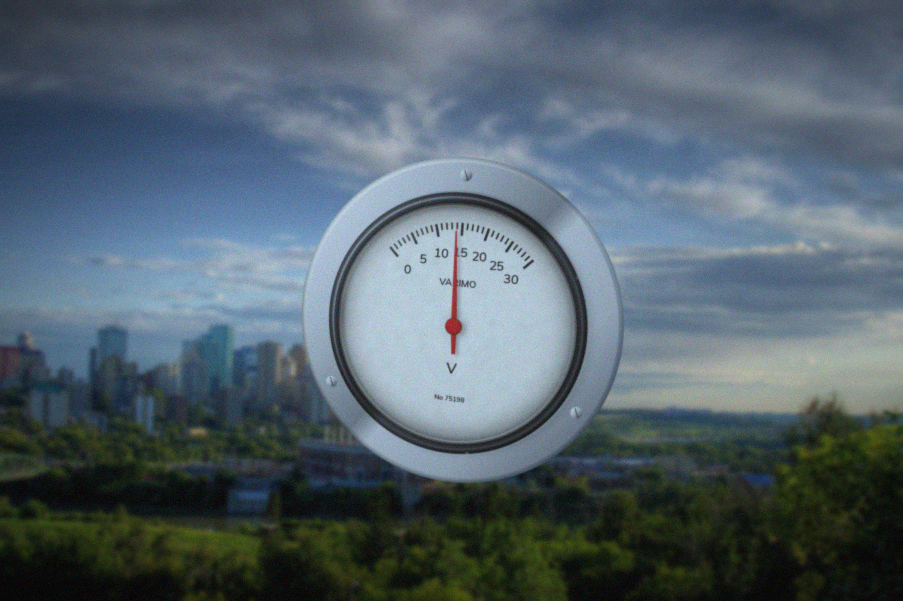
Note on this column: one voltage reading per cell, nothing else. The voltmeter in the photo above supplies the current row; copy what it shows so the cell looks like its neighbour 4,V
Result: 14,V
